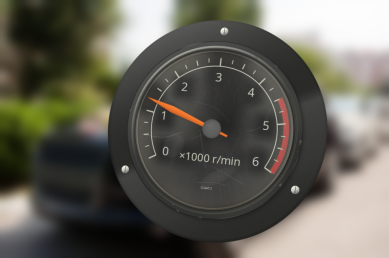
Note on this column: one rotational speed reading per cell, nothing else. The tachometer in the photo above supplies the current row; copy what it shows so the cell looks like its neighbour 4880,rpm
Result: 1250,rpm
